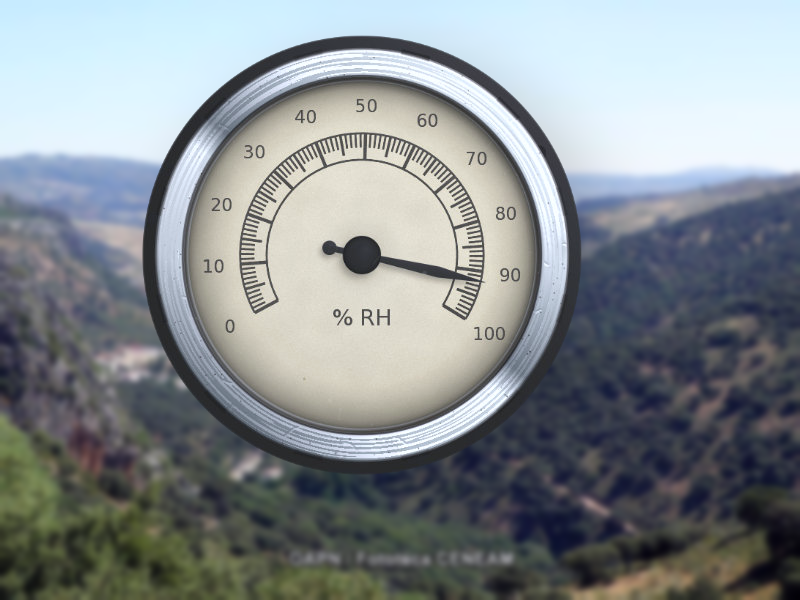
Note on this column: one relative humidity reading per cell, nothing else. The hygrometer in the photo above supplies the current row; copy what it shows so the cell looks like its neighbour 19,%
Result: 92,%
